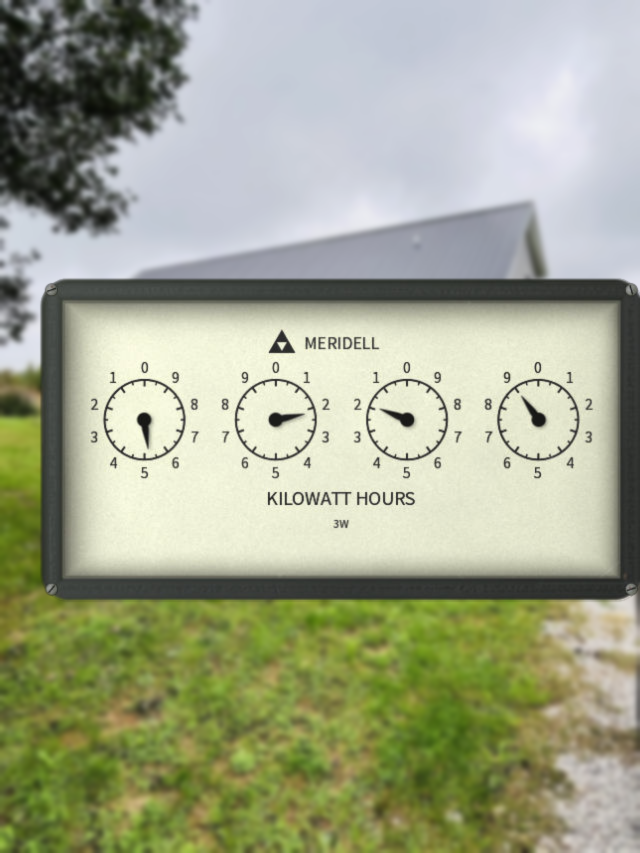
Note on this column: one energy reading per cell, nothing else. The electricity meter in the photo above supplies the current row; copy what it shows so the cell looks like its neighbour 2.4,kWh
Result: 5219,kWh
